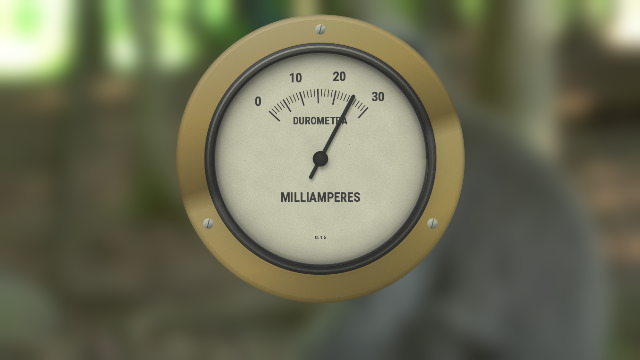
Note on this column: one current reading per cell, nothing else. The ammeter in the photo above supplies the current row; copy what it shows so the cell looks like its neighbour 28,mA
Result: 25,mA
